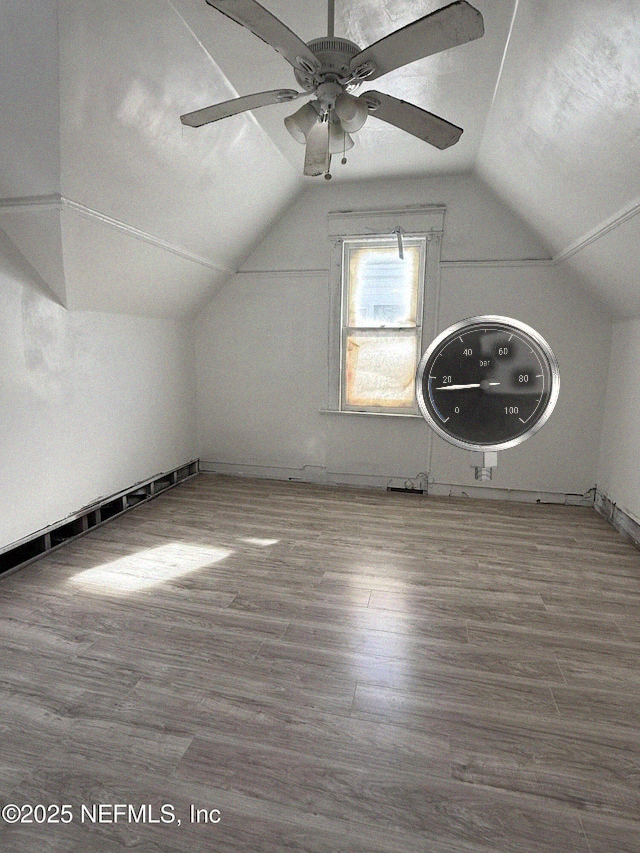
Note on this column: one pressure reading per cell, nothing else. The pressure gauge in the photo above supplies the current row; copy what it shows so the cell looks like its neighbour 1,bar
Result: 15,bar
